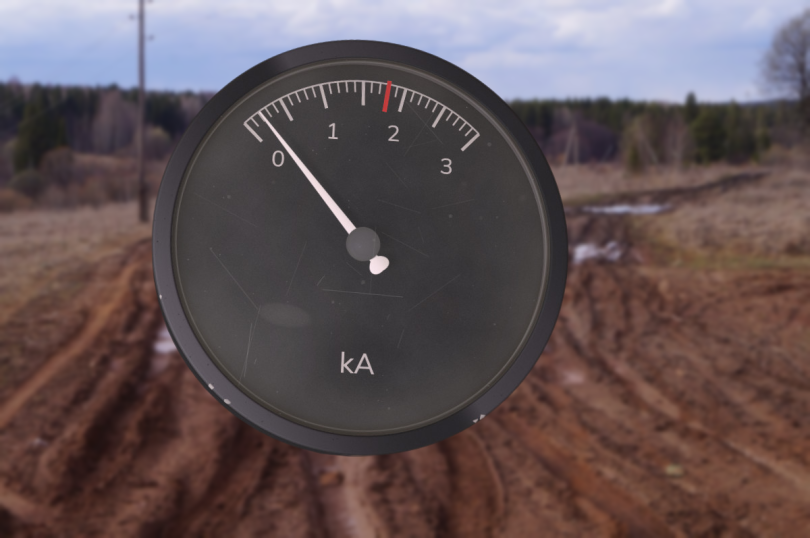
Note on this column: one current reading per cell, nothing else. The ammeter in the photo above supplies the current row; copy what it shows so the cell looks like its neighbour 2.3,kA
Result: 0.2,kA
